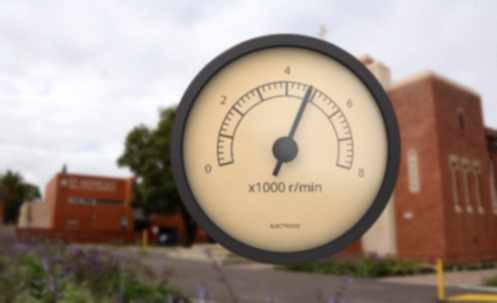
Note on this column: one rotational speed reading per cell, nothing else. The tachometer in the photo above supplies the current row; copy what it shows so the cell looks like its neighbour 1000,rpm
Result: 4800,rpm
